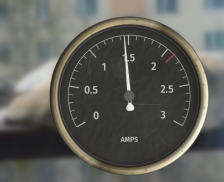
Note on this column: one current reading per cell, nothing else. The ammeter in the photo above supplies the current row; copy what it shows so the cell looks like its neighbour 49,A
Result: 1.45,A
